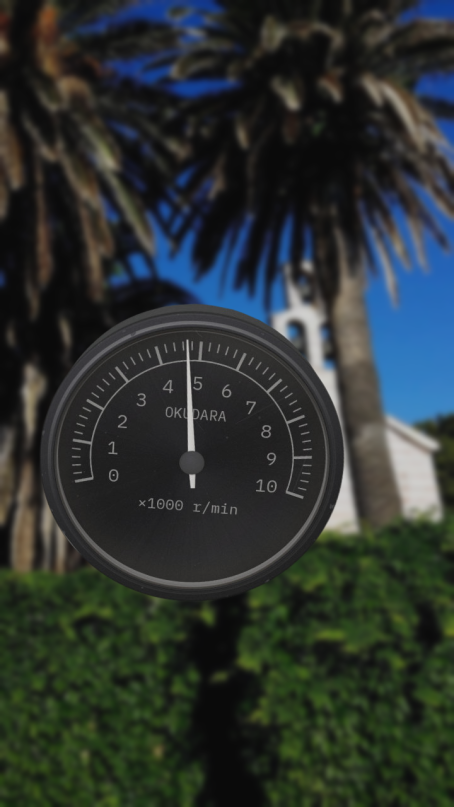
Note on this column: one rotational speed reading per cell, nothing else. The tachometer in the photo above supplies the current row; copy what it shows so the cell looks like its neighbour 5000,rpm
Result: 4700,rpm
